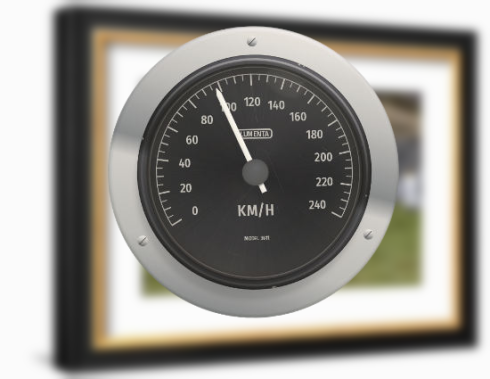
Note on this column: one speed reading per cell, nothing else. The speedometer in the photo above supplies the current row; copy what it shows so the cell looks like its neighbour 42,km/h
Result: 97.5,km/h
